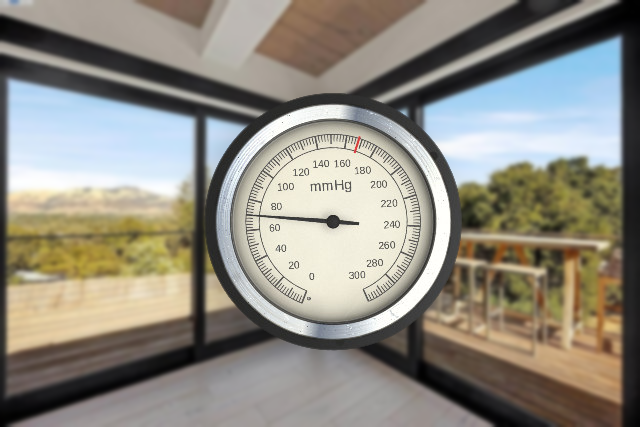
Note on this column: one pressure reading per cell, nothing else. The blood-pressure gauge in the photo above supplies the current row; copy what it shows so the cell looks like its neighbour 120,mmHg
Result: 70,mmHg
